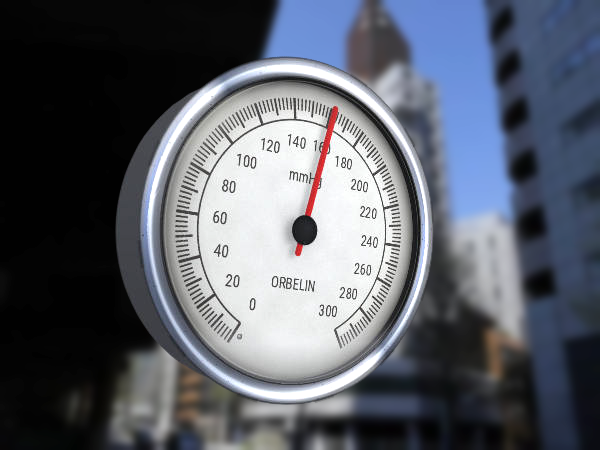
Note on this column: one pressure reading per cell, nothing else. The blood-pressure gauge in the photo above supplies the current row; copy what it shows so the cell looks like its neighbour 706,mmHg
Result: 160,mmHg
